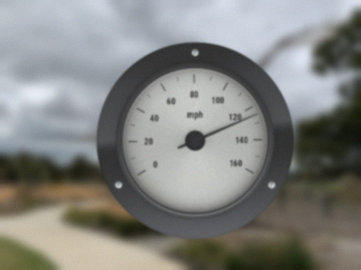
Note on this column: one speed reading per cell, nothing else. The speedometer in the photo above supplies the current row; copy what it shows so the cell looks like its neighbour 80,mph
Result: 125,mph
